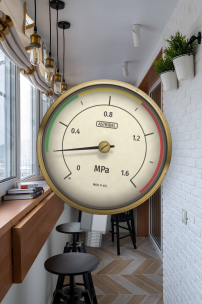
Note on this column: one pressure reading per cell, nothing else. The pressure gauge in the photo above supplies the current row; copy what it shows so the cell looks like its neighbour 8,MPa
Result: 0.2,MPa
